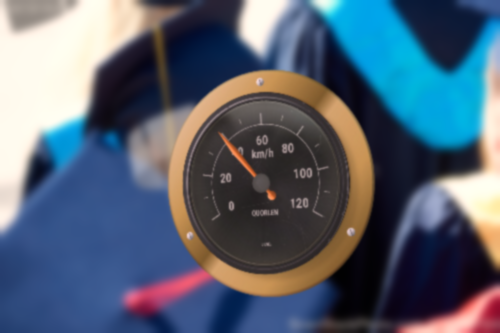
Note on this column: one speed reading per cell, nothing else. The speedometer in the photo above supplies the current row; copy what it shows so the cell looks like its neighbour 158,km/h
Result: 40,km/h
